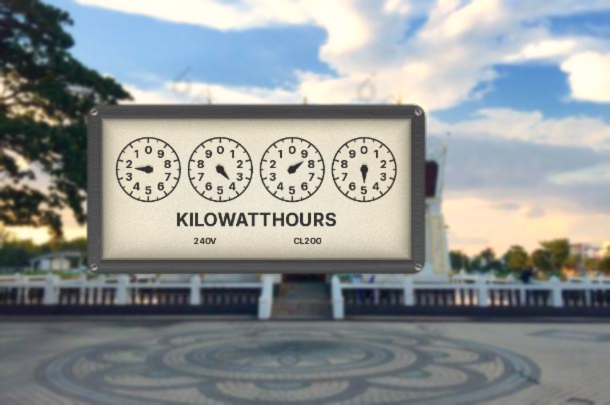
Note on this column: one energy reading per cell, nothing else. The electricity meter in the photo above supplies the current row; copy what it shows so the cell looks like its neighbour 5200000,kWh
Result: 2385,kWh
